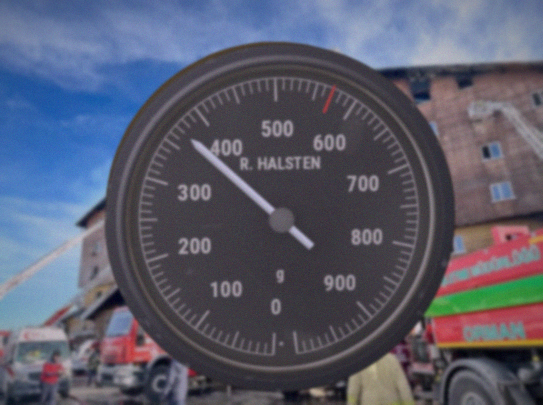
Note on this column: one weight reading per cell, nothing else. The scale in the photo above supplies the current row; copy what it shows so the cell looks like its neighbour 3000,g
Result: 370,g
